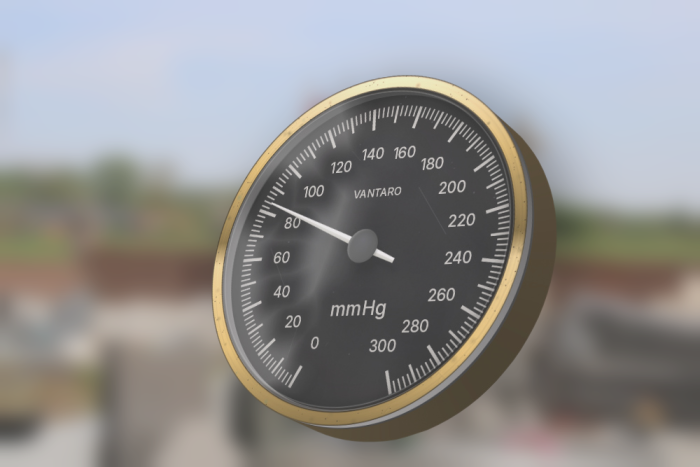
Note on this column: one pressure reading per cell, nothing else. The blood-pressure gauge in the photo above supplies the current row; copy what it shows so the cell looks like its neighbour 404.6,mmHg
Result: 84,mmHg
